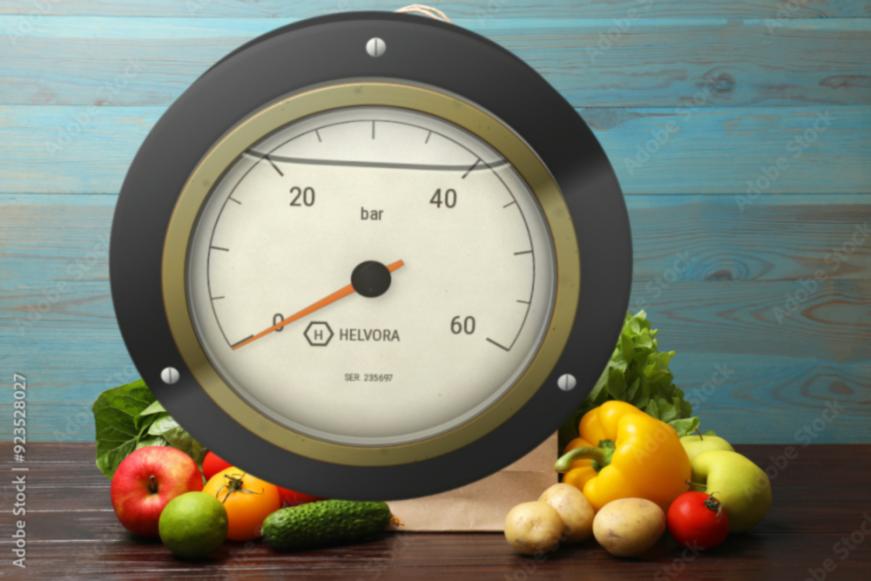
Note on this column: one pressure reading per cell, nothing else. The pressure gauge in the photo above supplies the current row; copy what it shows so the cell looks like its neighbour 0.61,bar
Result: 0,bar
